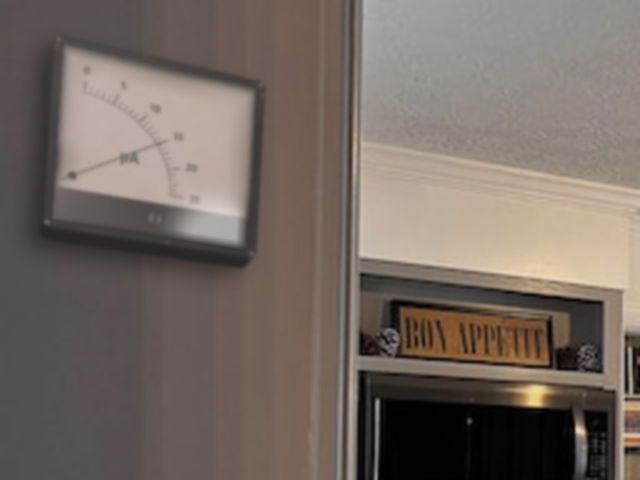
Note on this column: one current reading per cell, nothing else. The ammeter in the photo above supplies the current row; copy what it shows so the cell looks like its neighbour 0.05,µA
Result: 15,µA
